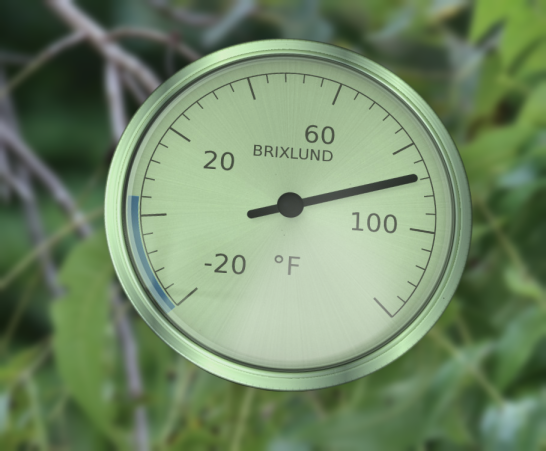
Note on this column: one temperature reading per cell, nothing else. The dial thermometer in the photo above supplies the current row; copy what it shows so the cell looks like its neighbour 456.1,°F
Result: 88,°F
